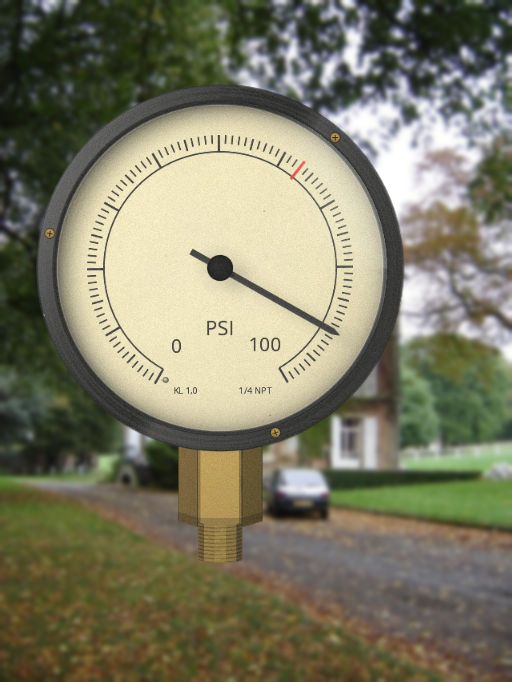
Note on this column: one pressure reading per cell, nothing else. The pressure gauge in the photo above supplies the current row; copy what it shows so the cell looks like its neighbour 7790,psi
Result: 90,psi
